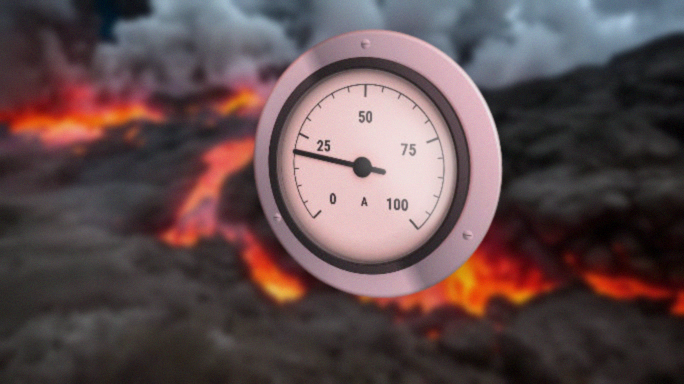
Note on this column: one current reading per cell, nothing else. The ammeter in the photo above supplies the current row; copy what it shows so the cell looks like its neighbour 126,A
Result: 20,A
